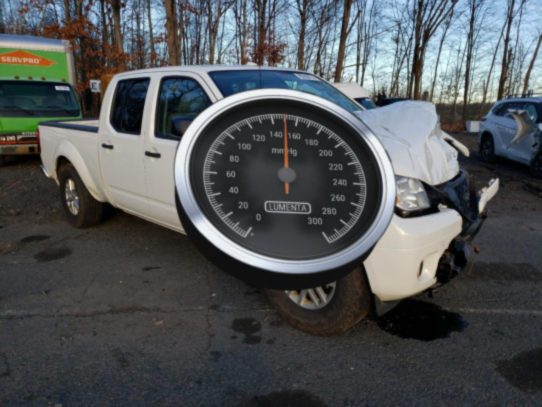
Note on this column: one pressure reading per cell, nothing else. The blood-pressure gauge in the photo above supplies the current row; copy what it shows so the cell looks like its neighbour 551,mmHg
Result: 150,mmHg
